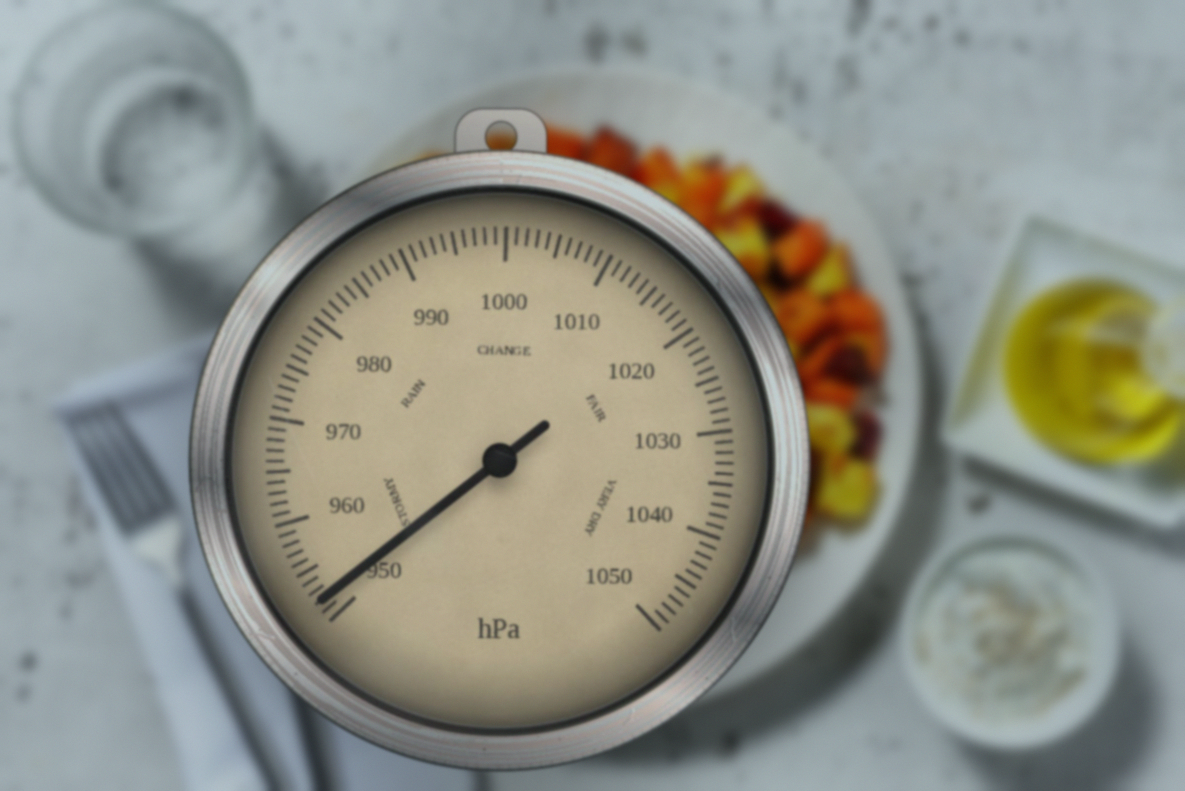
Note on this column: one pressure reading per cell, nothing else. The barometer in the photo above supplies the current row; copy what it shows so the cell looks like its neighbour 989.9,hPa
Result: 952,hPa
